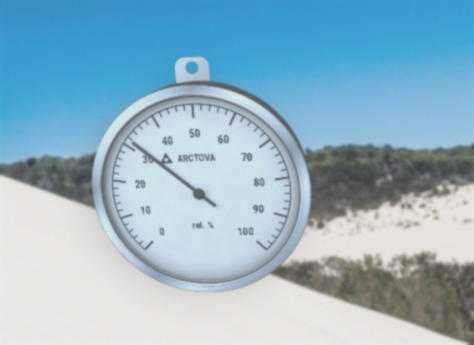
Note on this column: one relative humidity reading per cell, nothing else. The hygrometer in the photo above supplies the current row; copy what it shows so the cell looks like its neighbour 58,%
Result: 32,%
